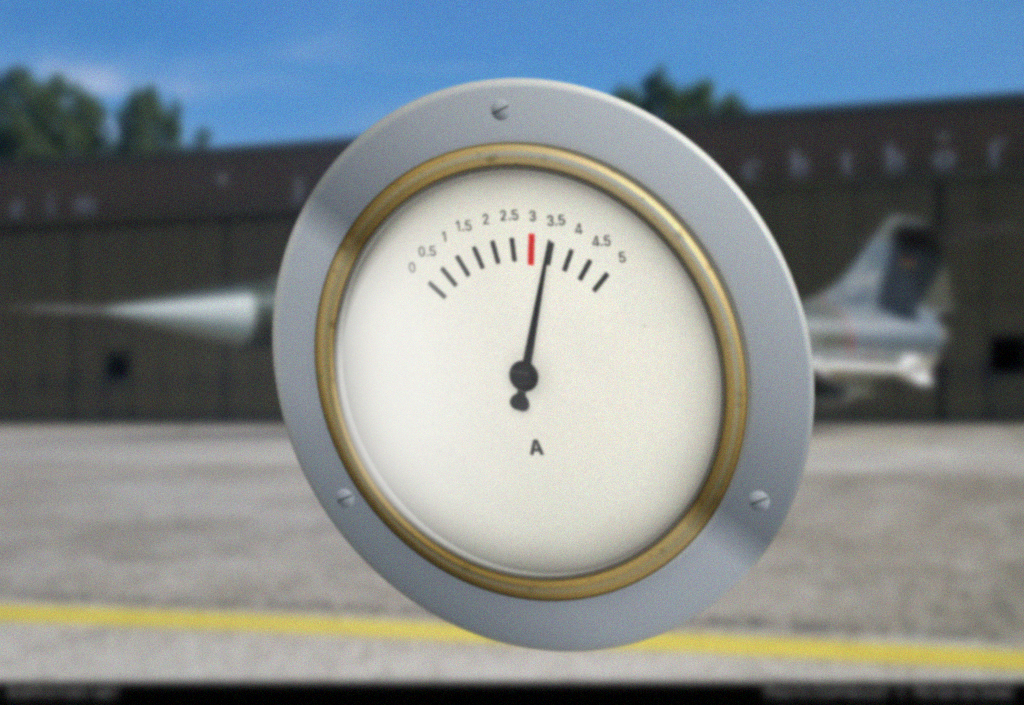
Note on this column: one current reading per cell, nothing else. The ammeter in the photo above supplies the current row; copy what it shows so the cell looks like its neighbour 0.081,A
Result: 3.5,A
